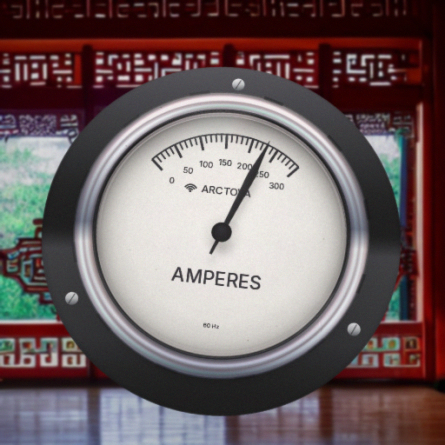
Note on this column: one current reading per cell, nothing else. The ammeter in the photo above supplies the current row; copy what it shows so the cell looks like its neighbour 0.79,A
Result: 230,A
